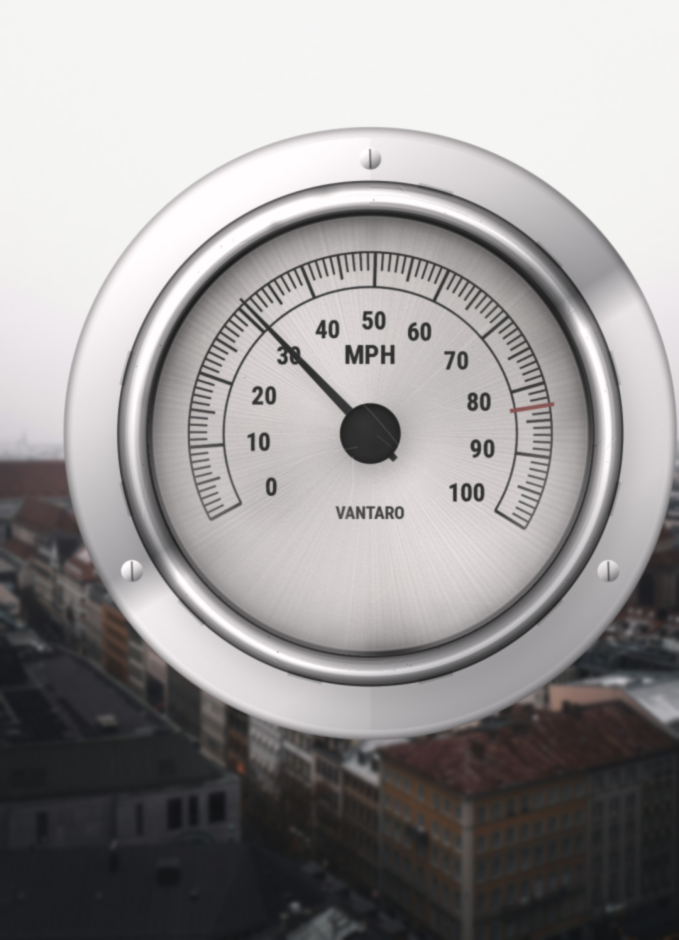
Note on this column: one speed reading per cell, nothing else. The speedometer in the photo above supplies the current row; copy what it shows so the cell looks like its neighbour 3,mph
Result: 31,mph
